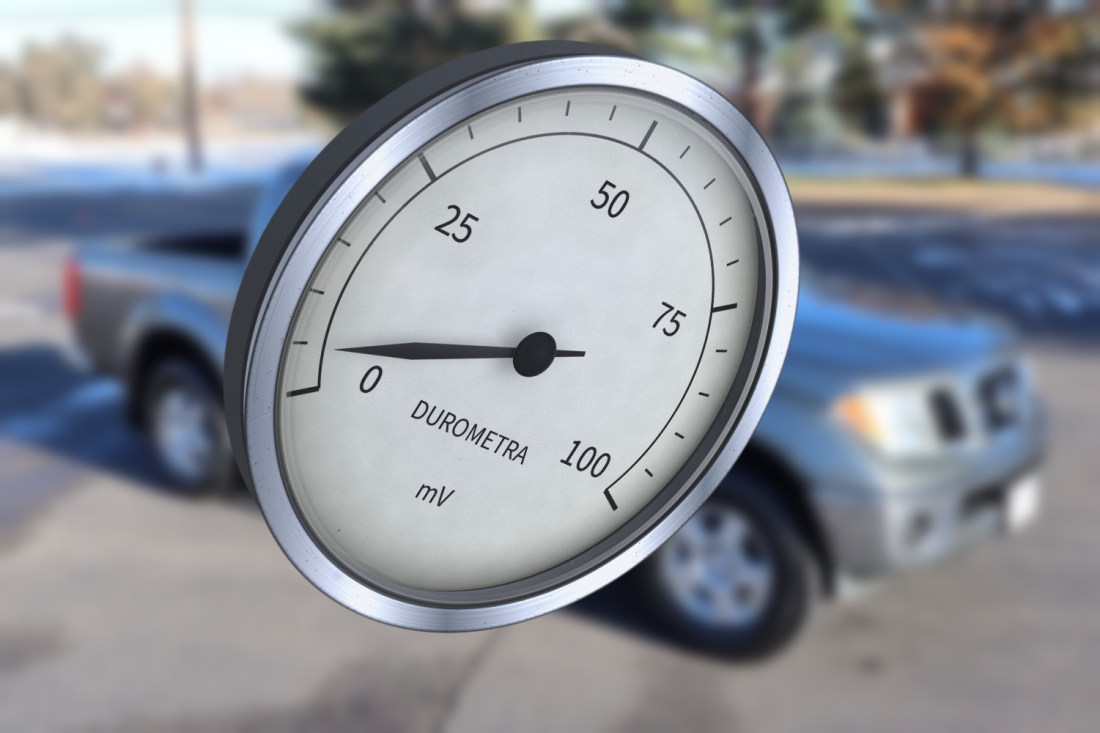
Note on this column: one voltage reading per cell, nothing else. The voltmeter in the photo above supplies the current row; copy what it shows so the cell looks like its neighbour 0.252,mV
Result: 5,mV
